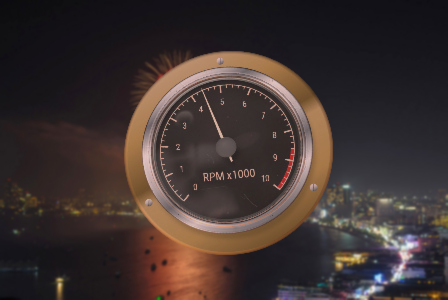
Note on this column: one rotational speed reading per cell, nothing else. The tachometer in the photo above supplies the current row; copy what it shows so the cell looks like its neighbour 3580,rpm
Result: 4400,rpm
